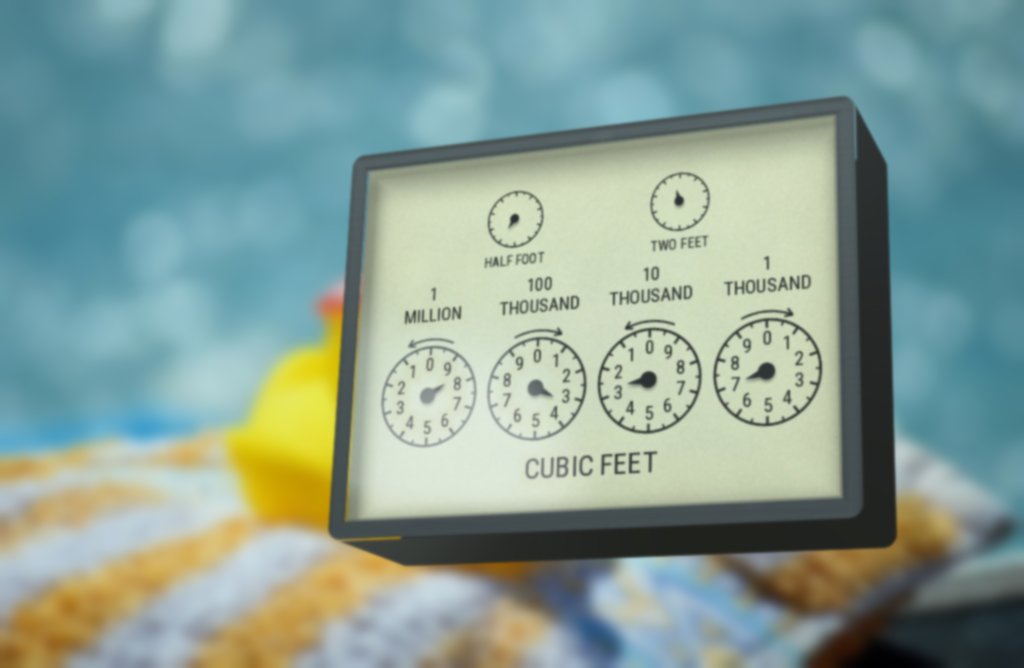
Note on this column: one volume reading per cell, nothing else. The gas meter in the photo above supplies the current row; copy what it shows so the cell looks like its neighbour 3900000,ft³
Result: 832700,ft³
